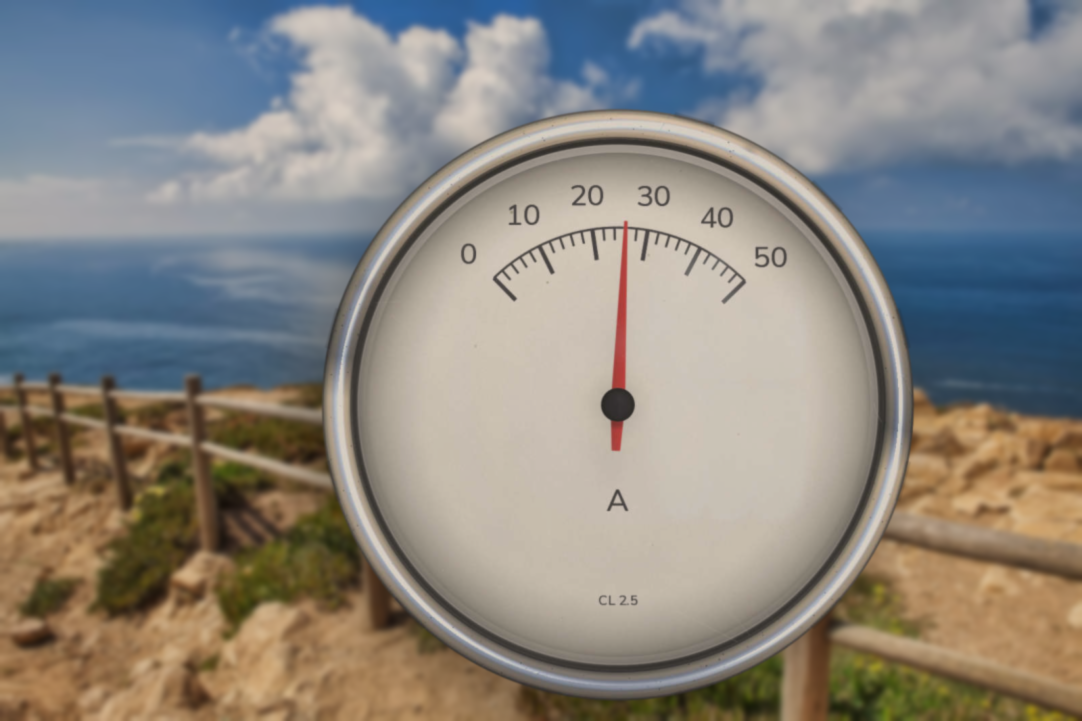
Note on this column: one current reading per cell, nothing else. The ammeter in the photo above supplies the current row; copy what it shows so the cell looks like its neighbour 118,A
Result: 26,A
